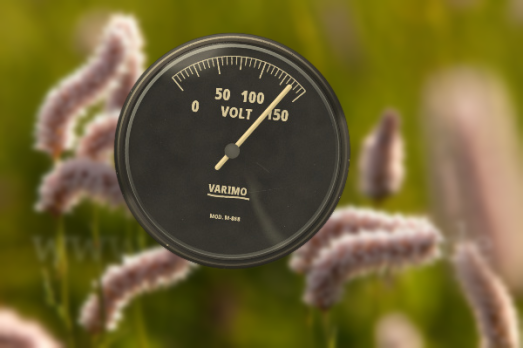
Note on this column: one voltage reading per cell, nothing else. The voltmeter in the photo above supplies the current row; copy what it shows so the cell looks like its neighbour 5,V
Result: 135,V
